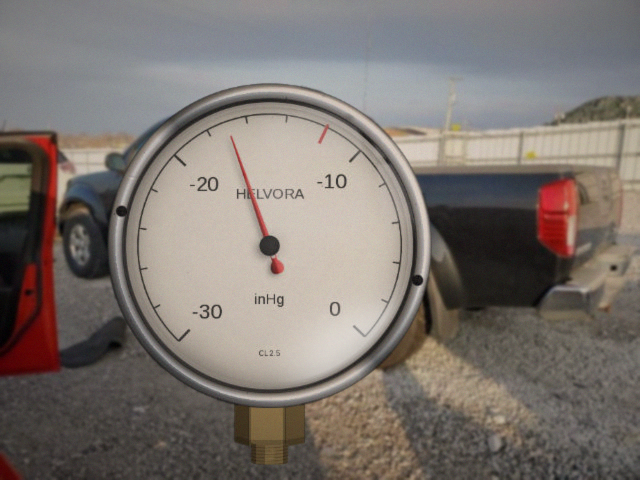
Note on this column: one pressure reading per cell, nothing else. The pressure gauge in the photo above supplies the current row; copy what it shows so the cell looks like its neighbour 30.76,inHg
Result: -17,inHg
